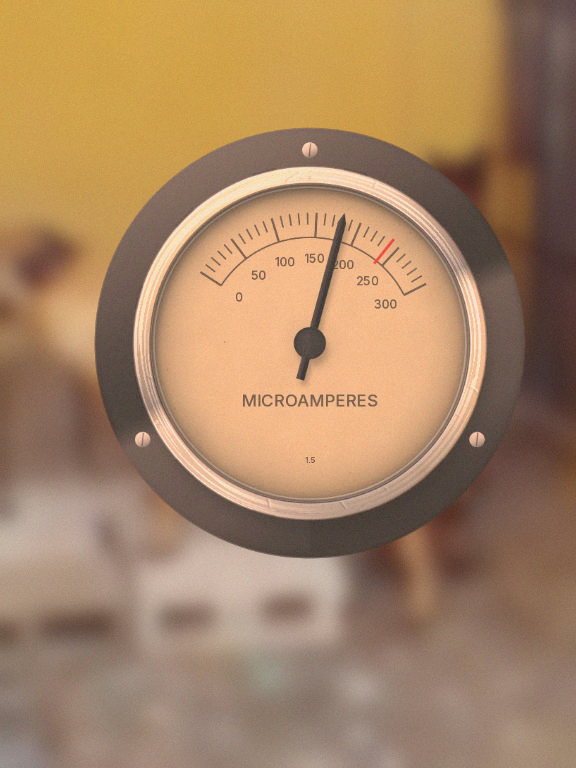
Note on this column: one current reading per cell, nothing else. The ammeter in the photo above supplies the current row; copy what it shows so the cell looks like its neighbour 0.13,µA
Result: 180,µA
